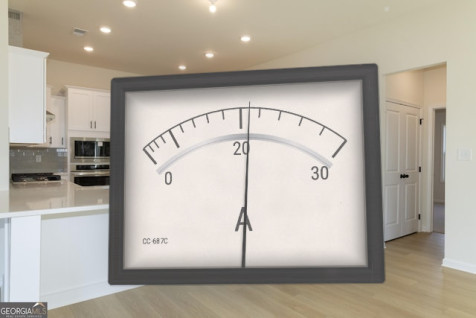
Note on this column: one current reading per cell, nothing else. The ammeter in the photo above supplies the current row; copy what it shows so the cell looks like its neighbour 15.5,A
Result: 21,A
